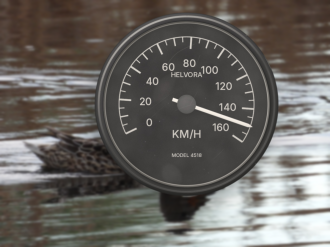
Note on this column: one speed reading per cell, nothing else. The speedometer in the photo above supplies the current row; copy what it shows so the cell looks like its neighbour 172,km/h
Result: 150,km/h
